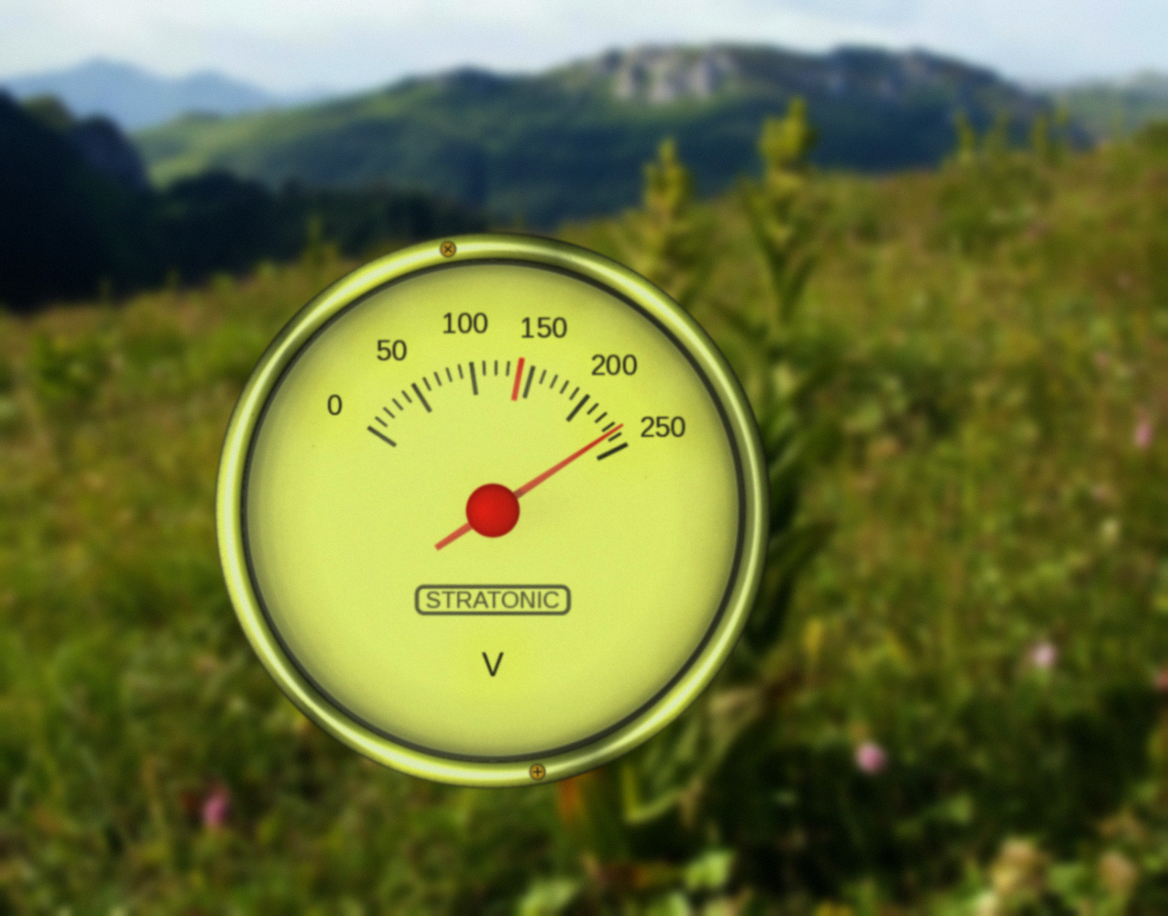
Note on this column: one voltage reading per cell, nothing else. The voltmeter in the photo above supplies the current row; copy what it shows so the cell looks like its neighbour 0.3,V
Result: 235,V
